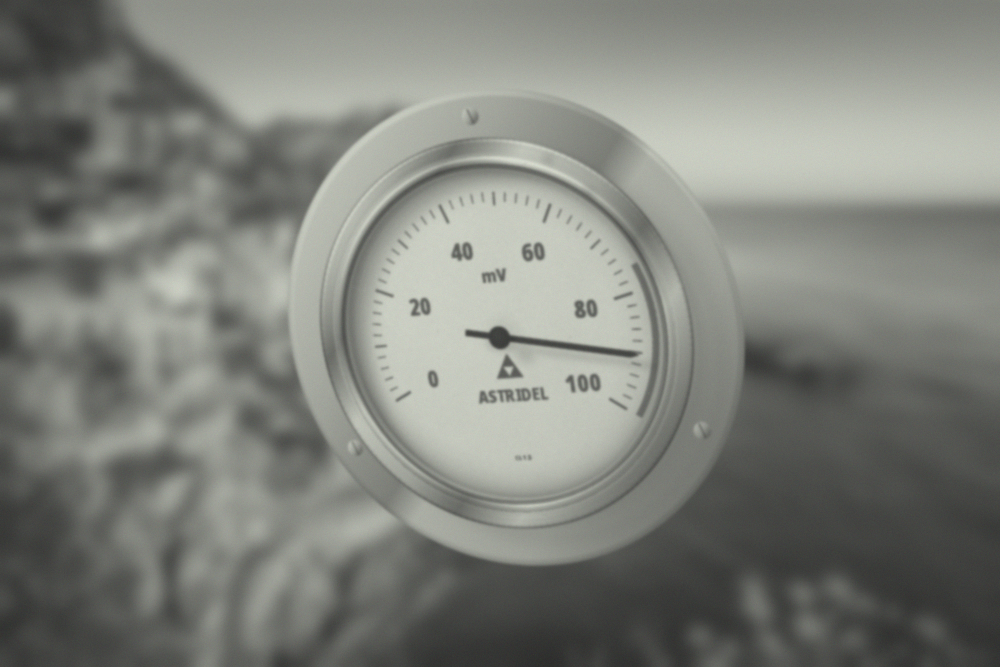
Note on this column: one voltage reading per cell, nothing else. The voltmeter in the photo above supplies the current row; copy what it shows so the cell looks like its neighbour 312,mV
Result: 90,mV
